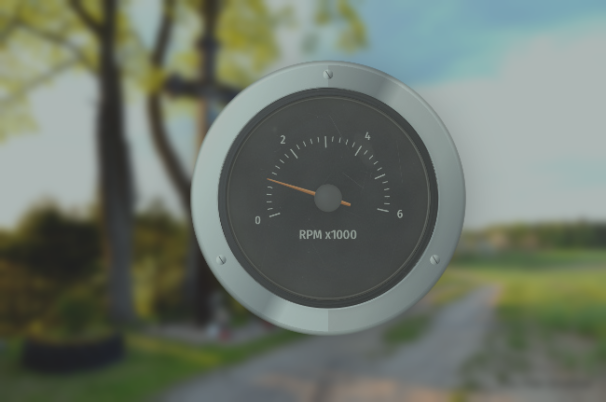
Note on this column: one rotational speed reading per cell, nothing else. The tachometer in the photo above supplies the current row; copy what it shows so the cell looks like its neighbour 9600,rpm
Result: 1000,rpm
